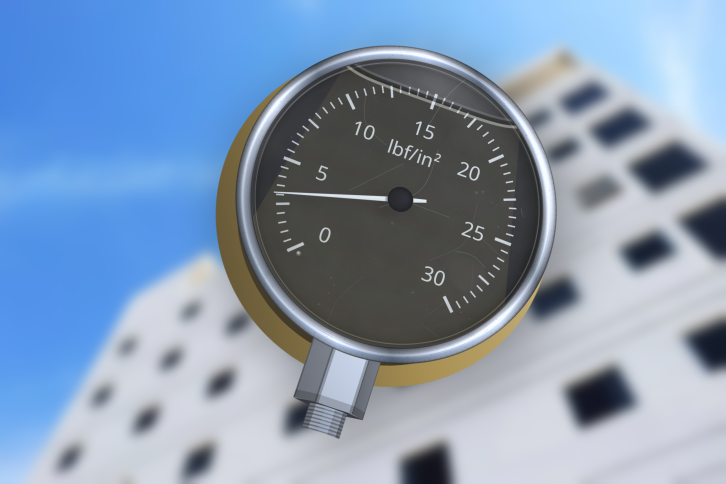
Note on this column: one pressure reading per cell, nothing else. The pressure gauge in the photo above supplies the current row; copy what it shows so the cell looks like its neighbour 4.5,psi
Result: 3,psi
